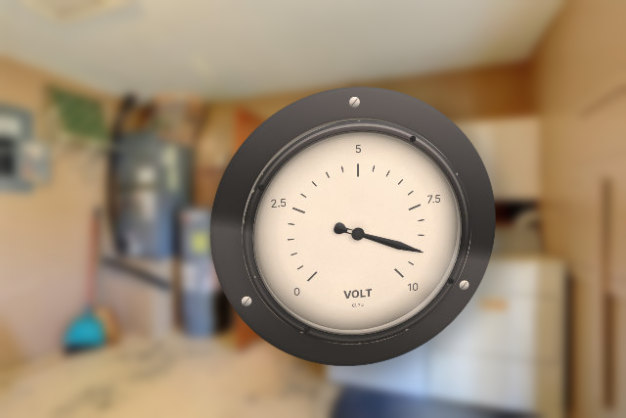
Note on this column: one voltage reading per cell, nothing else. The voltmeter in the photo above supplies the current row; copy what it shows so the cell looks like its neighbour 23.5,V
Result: 9,V
